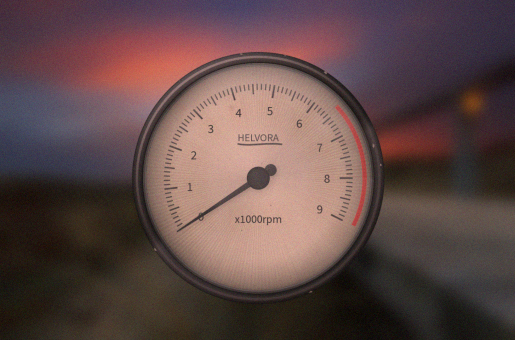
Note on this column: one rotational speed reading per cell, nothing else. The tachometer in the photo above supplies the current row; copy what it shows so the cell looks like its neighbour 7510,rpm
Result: 0,rpm
